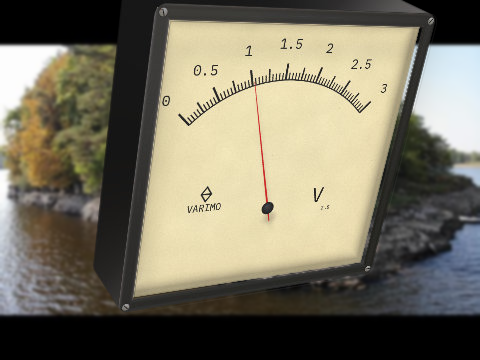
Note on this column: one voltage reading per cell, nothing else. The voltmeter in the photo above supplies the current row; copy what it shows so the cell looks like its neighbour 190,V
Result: 1,V
